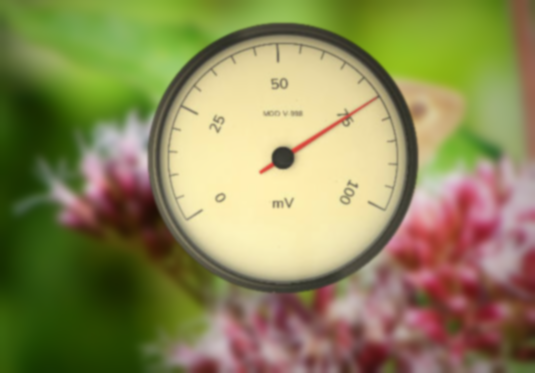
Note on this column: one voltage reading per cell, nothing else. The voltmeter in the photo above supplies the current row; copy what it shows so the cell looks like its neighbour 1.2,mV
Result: 75,mV
